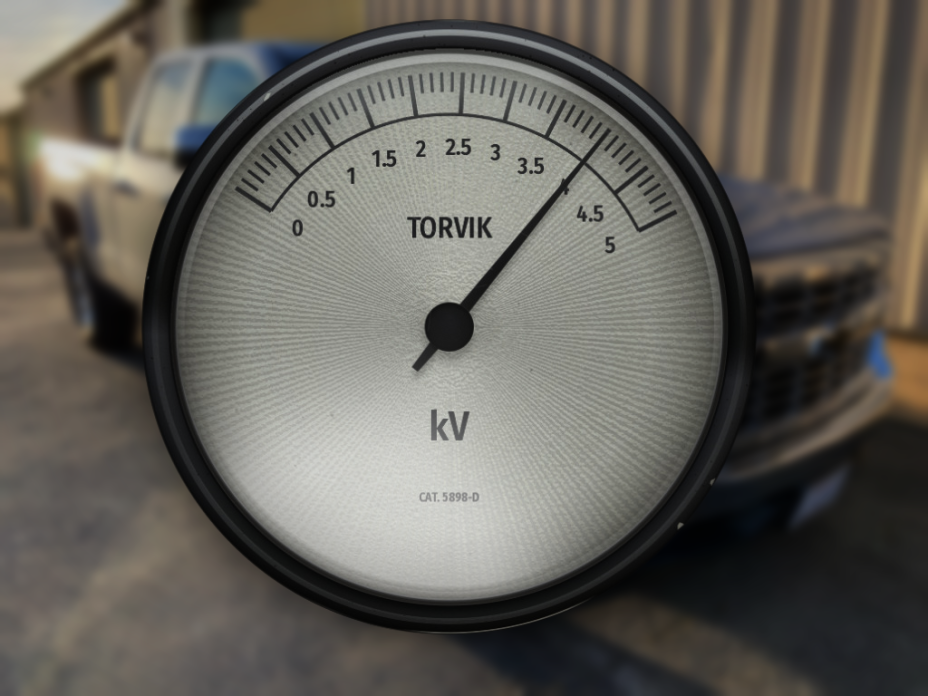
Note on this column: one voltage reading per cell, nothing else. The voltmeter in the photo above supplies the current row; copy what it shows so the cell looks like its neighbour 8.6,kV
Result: 4,kV
